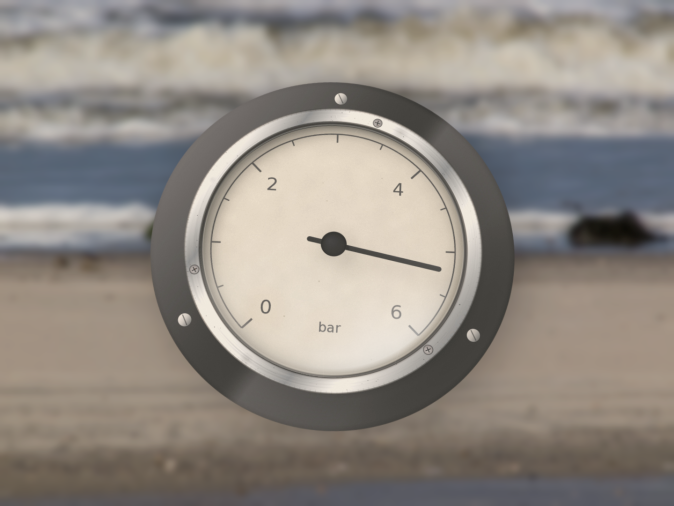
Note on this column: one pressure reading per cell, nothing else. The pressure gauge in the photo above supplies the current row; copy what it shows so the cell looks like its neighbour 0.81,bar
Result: 5.25,bar
